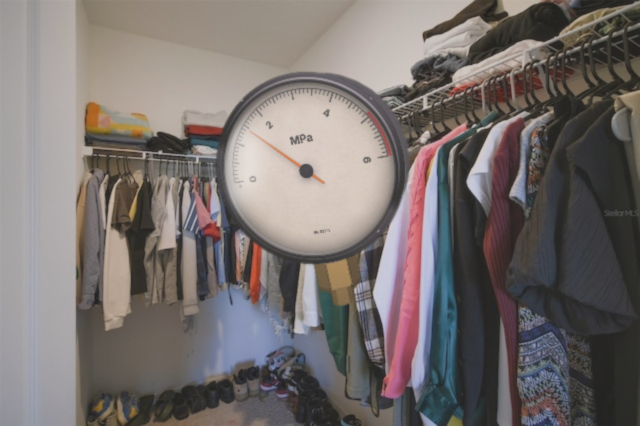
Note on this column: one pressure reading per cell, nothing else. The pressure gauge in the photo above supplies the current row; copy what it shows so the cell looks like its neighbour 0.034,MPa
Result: 1.5,MPa
